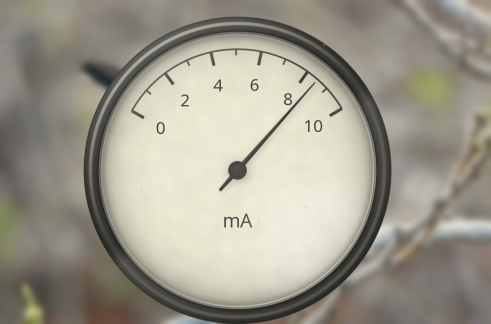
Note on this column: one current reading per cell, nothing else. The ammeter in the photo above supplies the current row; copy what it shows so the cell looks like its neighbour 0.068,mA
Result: 8.5,mA
